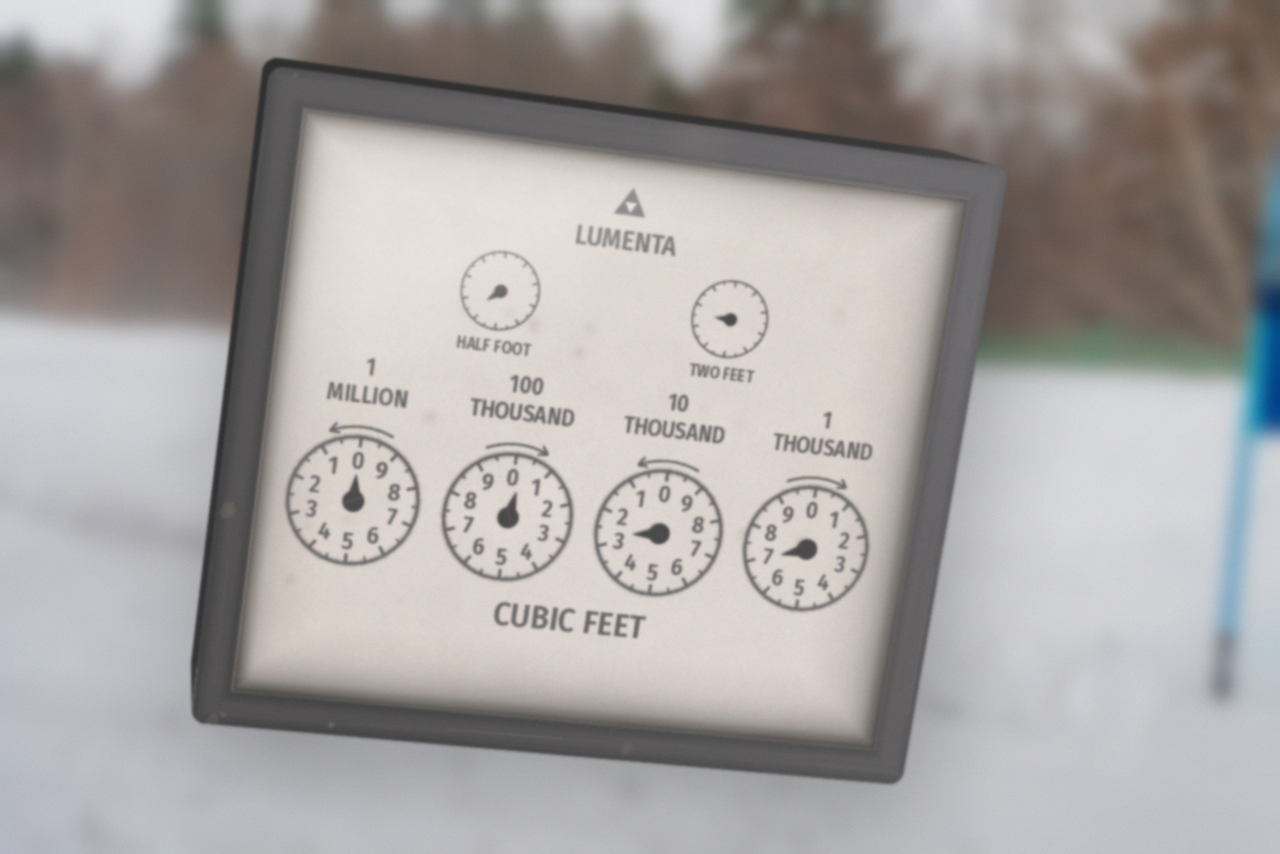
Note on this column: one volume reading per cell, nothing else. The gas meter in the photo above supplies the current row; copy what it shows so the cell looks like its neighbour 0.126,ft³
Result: 2700,ft³
